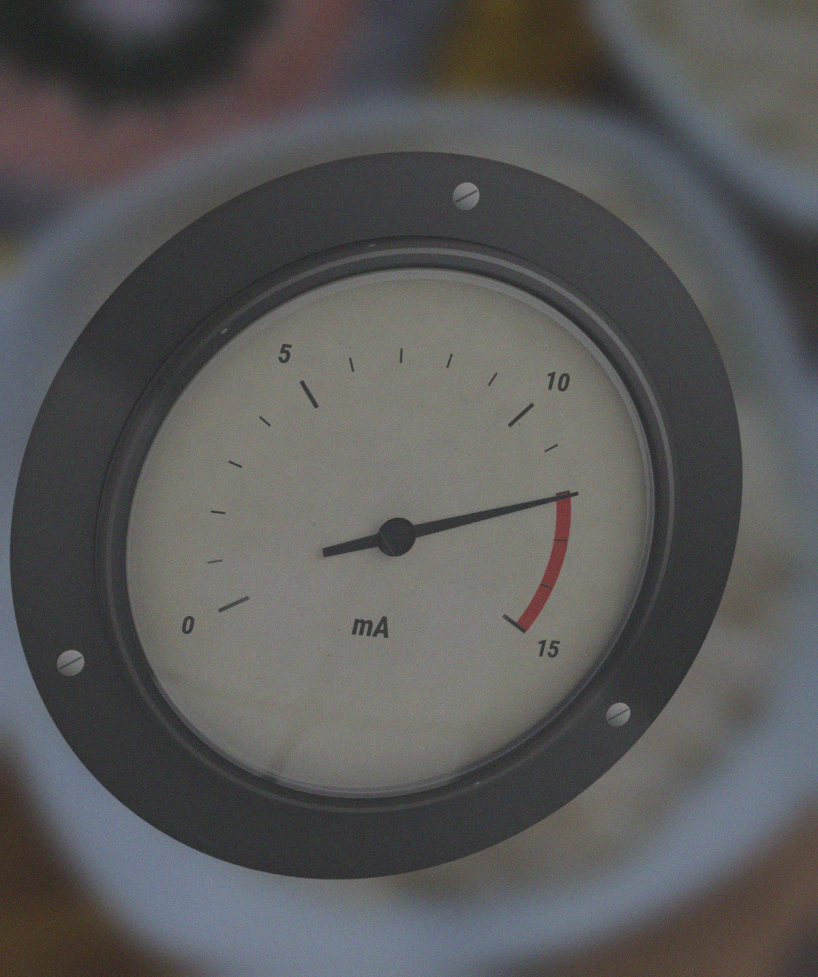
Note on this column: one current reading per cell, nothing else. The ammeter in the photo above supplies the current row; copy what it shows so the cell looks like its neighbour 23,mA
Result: 12,mA
